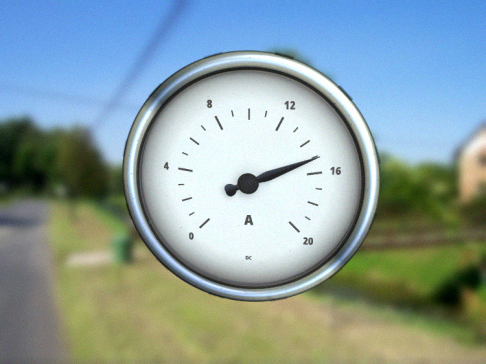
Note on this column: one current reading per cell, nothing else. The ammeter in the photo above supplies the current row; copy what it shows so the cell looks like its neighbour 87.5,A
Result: 15,A
